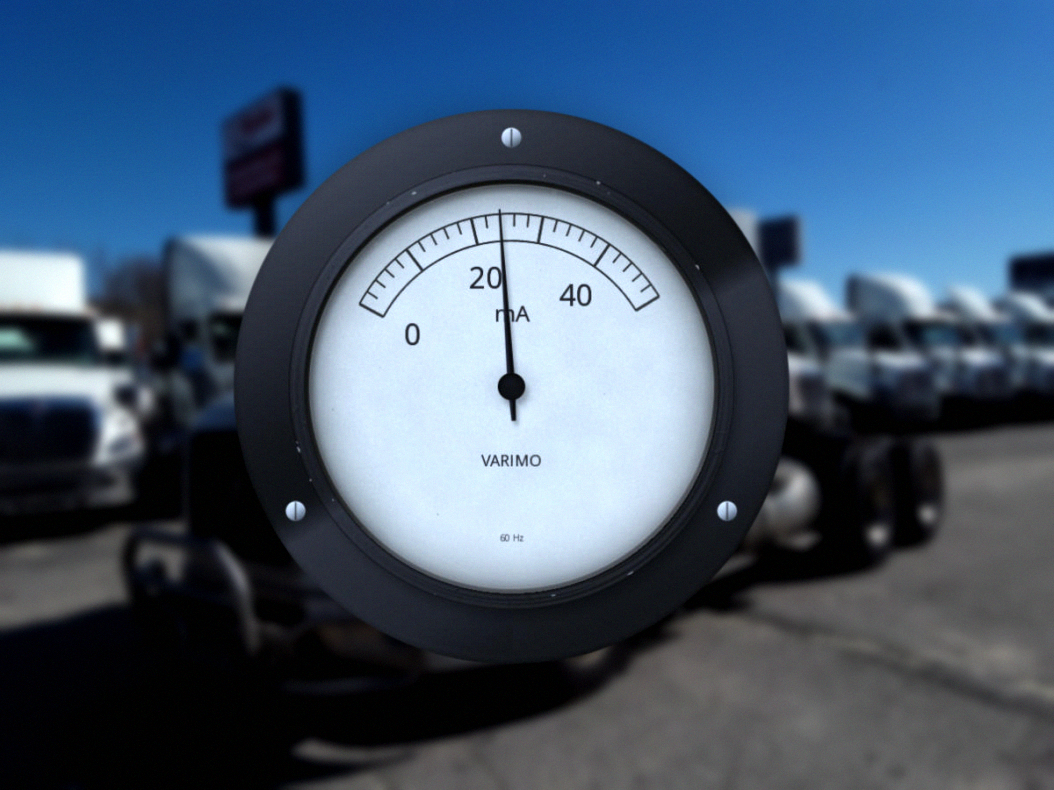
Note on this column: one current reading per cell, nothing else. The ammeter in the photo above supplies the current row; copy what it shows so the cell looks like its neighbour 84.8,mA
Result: 24,mA
